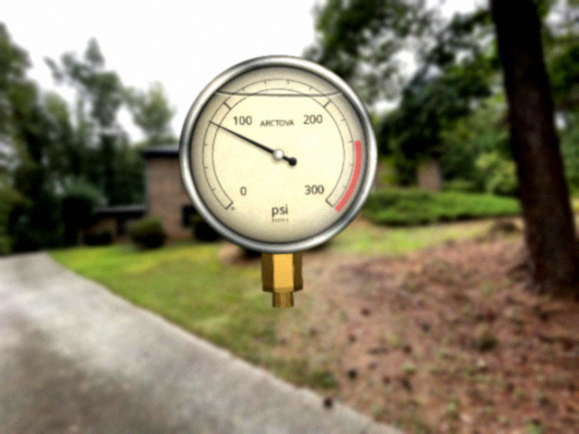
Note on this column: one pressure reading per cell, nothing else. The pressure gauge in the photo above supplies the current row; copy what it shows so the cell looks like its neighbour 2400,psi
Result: 80,psi
